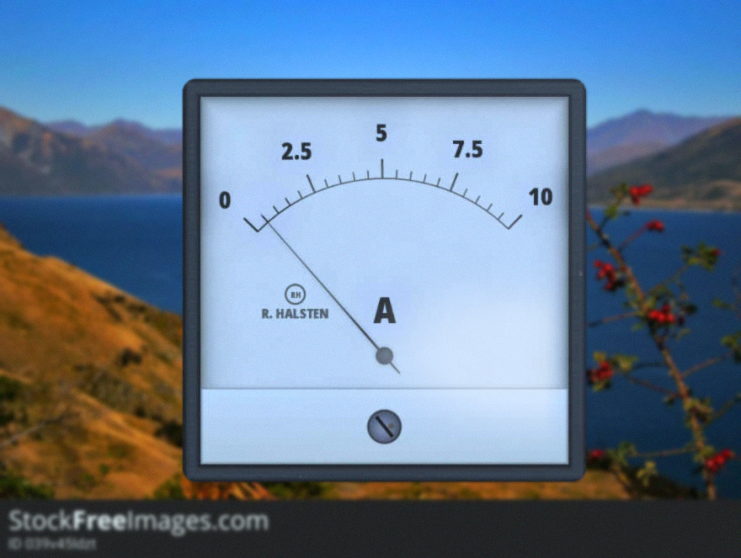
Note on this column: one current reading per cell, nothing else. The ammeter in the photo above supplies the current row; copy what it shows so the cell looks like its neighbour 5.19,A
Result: 0.5,A
